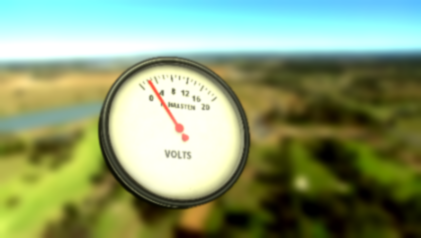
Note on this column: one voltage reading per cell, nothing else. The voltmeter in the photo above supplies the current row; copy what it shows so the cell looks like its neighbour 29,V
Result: 2,V
